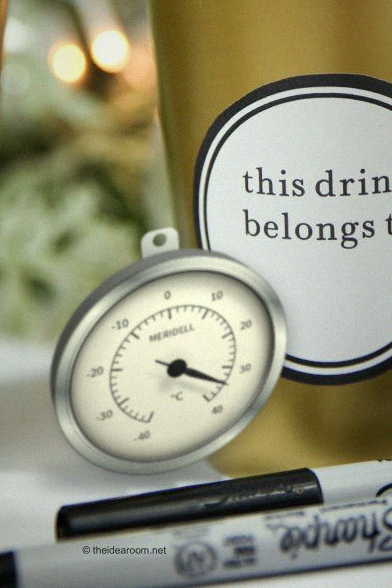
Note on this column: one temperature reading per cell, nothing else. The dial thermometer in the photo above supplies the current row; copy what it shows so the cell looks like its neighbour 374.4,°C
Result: 34,°C
